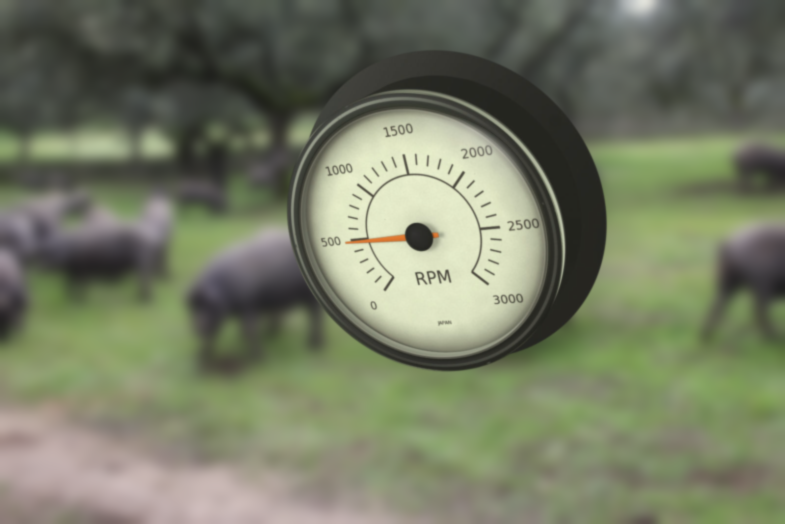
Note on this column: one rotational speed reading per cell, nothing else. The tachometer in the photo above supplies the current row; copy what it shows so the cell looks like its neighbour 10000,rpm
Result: 500,rpm
